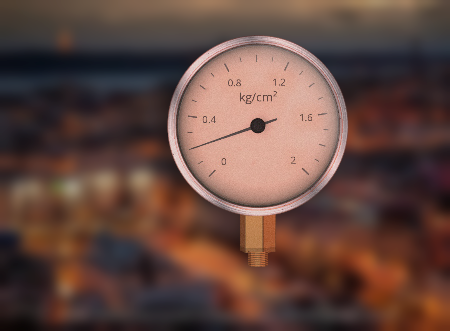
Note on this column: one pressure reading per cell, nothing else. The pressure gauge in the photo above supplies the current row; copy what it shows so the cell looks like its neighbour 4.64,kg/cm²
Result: 0.2,kg/cm²
